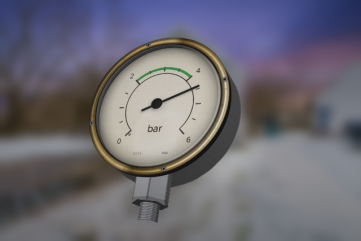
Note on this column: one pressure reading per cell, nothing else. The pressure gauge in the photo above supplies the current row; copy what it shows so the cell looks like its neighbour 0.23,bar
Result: 4.5,bar
